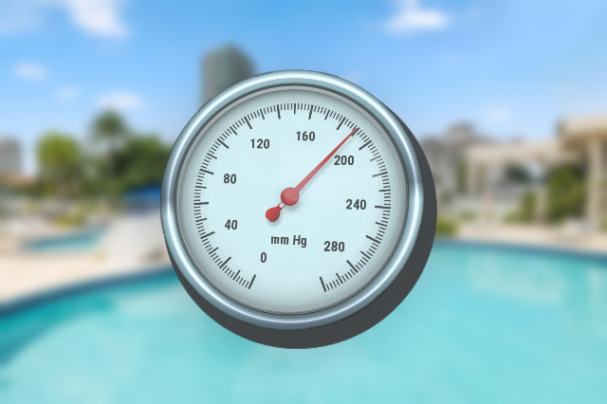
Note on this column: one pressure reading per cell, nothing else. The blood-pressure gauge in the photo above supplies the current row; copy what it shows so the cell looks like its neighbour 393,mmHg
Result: 190,mmHg
